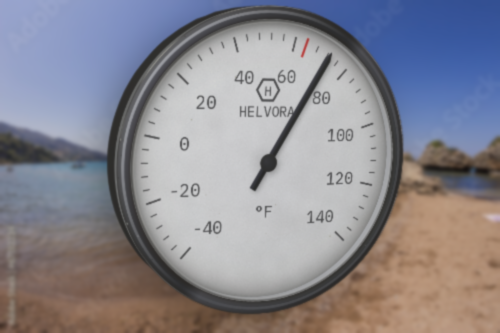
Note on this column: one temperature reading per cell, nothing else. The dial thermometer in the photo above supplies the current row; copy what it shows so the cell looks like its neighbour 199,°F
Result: 72,°F
